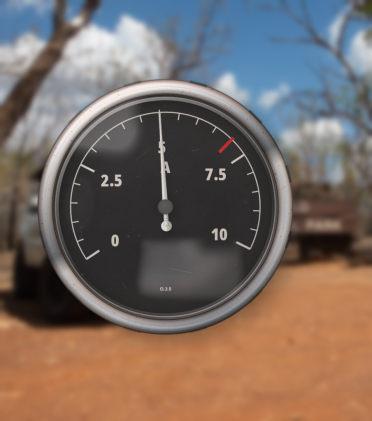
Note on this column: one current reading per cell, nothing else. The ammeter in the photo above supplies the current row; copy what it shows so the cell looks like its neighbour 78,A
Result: 5,A
